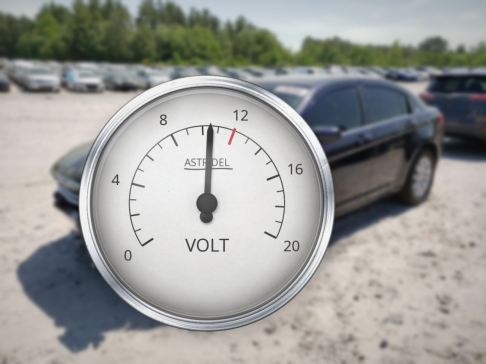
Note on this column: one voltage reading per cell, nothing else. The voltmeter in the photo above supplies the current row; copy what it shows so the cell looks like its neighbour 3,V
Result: 10.5,V
